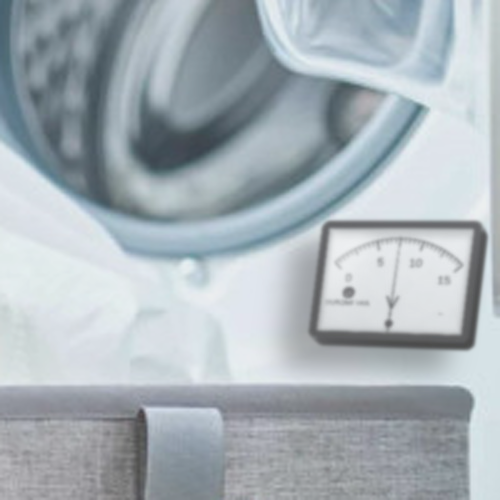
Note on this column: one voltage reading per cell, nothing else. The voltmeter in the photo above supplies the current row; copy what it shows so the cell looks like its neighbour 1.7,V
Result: 7.5,V
